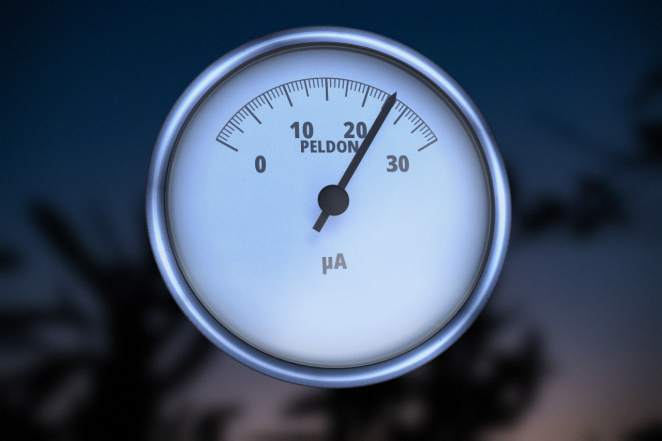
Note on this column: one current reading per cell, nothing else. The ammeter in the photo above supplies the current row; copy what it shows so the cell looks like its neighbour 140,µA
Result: 23,µA
